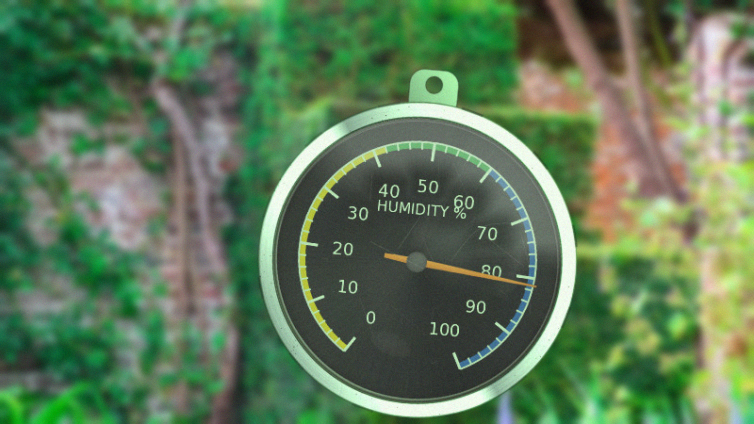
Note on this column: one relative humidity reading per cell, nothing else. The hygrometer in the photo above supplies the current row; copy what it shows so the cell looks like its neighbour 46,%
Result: 81,%
